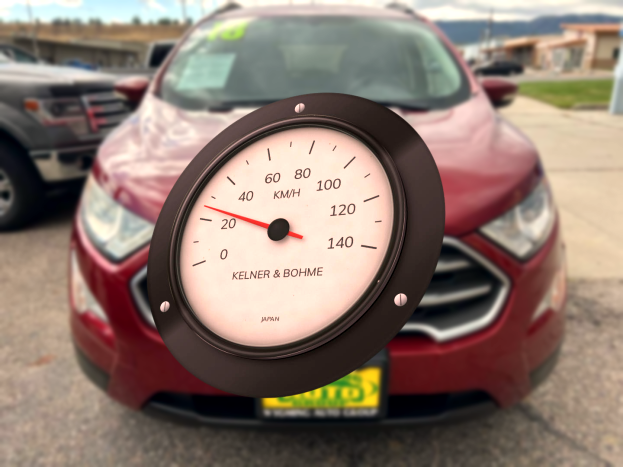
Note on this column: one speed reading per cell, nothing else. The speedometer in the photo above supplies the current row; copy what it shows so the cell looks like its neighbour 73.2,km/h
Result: 25,km/h
